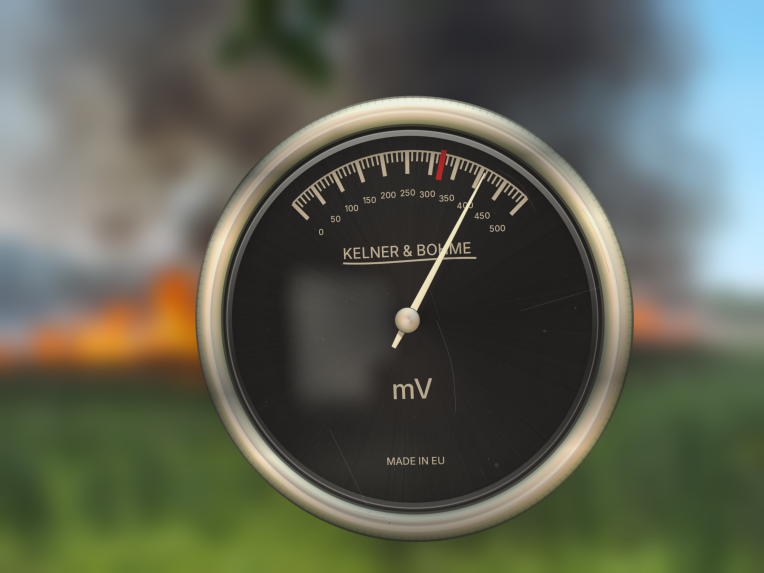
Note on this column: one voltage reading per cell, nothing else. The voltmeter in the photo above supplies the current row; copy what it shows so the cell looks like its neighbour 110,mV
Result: 410,mV
